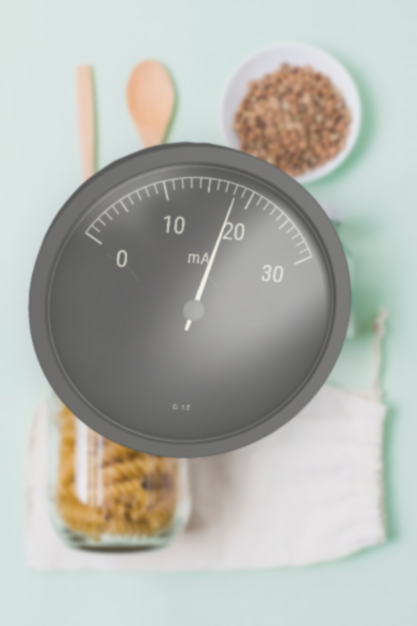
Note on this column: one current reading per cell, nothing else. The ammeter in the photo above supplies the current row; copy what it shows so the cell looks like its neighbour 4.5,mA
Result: 18,mA
